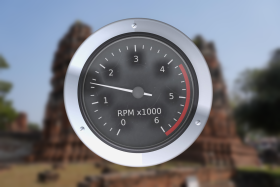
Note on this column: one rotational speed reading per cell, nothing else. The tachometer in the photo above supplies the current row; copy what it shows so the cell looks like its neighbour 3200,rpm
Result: 1500,rpm
